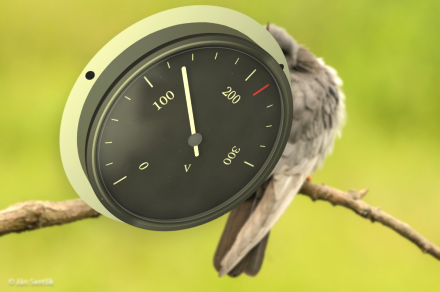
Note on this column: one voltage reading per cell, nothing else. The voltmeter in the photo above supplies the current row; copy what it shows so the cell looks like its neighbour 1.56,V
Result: 130,V
